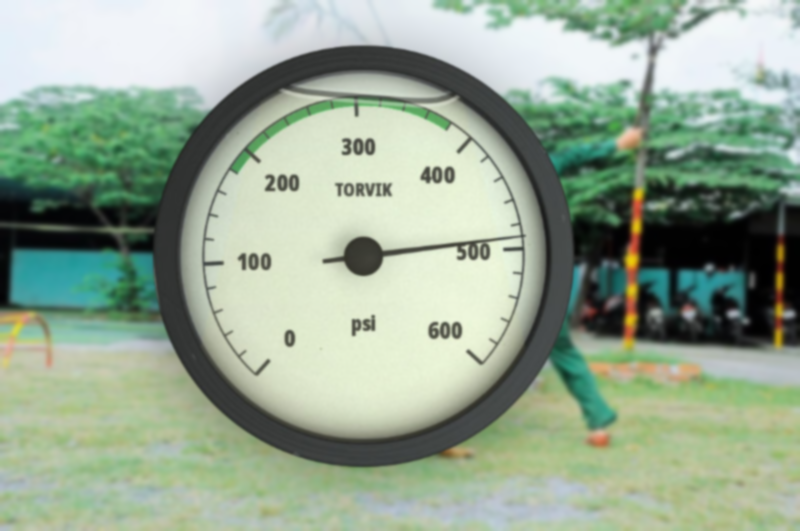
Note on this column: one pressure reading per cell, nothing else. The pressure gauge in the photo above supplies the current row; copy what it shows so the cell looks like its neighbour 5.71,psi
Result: 490,psi
